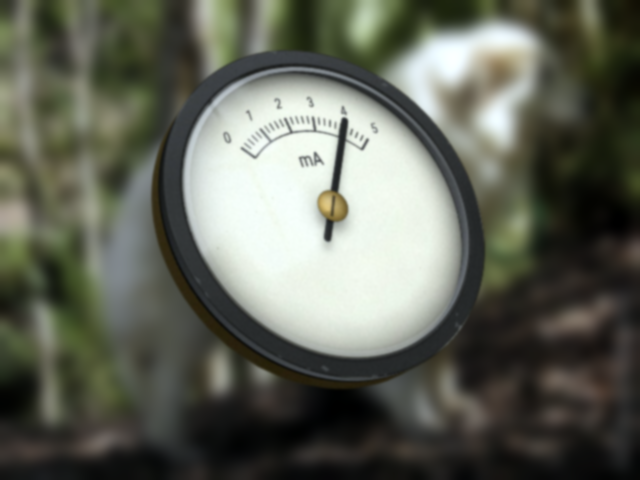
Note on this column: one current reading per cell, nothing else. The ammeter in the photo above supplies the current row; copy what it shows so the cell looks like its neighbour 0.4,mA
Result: 4,mA
